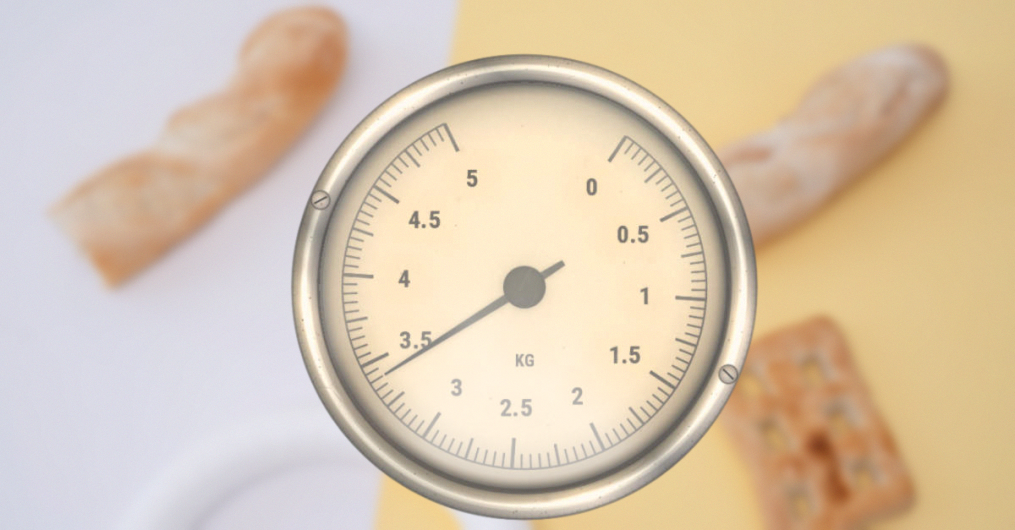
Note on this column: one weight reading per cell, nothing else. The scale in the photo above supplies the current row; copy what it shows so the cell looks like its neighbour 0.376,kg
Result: 3.4,kg
